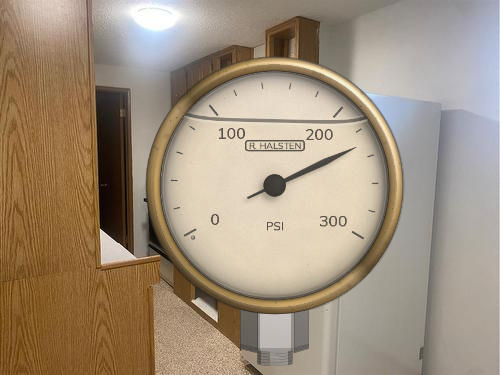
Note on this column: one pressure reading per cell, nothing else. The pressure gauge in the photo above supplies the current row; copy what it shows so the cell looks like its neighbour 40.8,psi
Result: 230,psi
